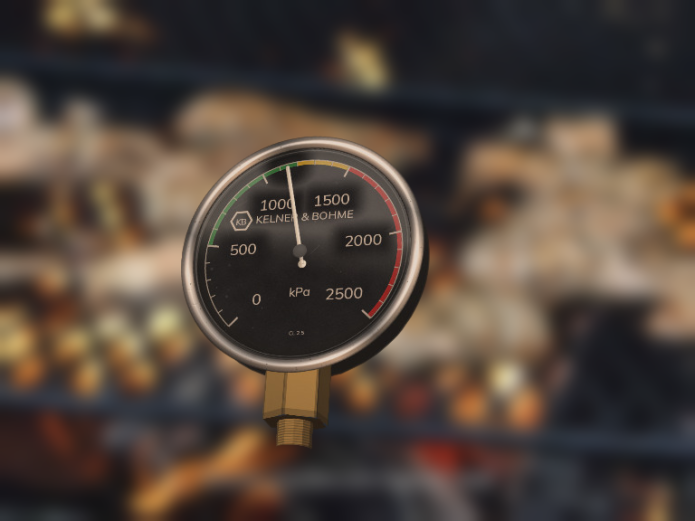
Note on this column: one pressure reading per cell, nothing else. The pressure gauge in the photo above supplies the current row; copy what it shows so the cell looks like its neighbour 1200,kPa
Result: 1150,kPa
